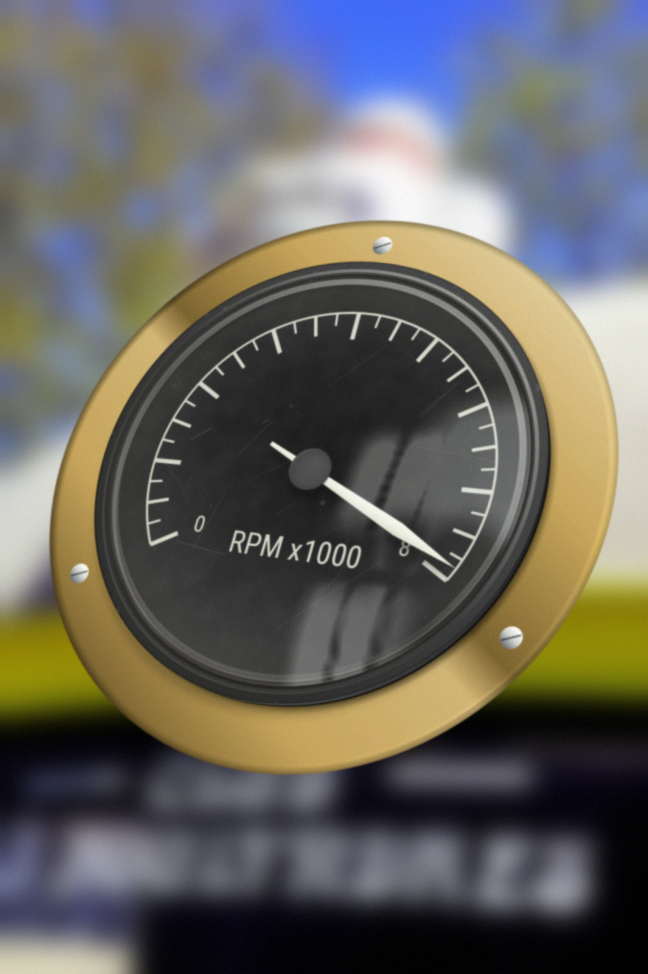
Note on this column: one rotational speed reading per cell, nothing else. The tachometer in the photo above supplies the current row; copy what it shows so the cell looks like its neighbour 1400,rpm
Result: 7875,rpm
